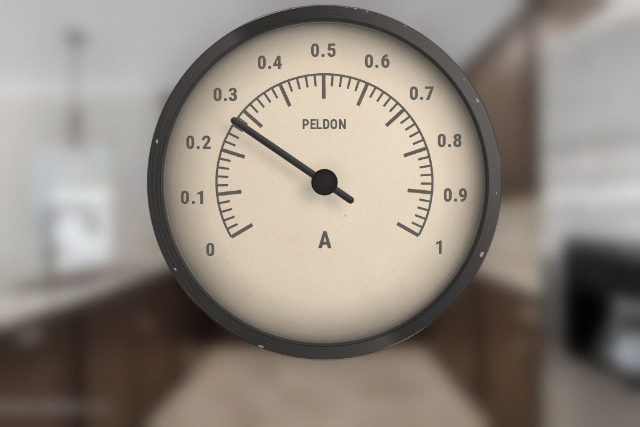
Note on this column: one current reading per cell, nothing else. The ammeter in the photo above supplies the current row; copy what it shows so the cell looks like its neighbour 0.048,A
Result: 0.27,A
